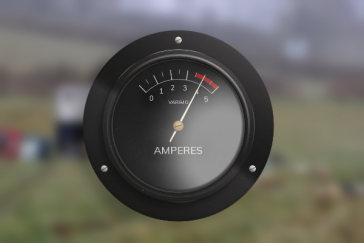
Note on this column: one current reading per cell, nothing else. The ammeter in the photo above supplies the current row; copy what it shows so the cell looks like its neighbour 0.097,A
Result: 4,A
